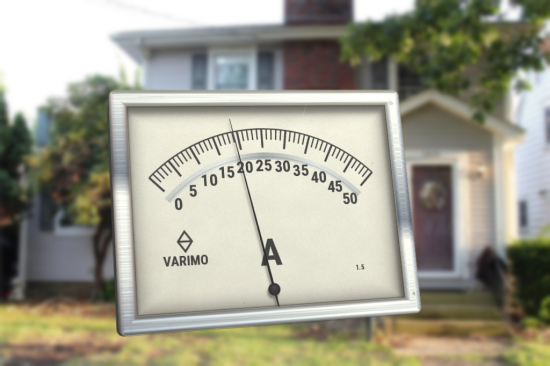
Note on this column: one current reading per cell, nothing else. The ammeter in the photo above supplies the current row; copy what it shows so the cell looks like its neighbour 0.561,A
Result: 19,A
